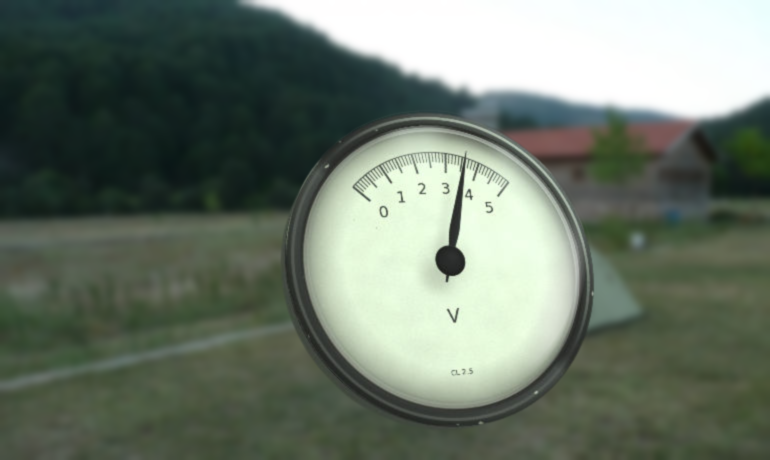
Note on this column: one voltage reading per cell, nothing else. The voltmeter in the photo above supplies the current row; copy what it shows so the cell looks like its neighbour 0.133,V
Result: 3.5,V
